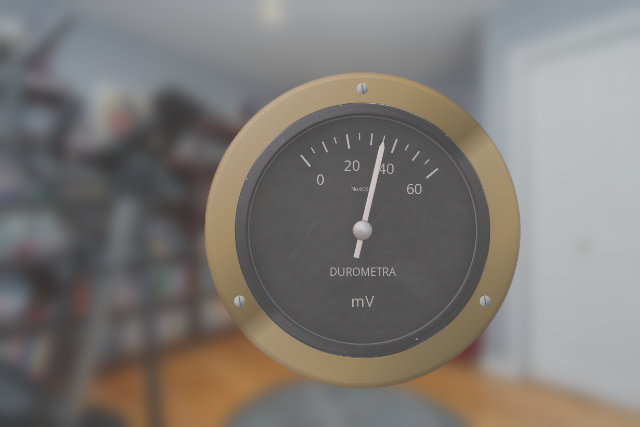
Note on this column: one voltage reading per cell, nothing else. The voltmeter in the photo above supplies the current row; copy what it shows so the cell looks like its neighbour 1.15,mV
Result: 35,mV
